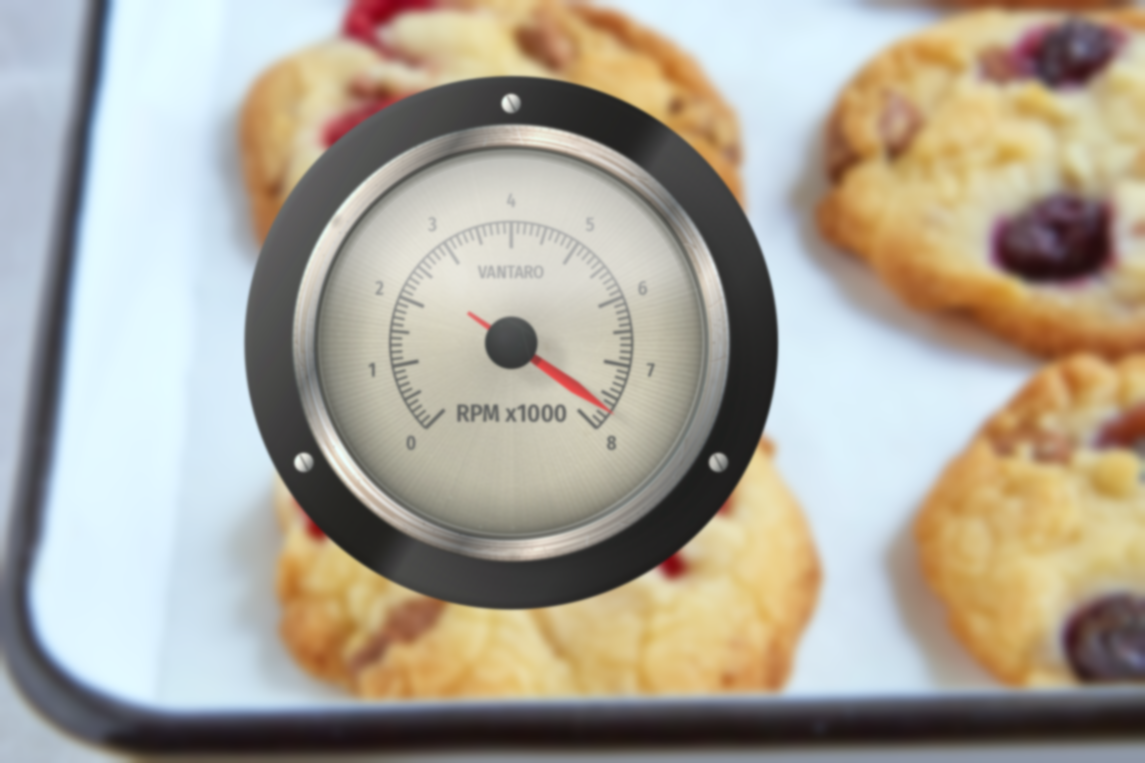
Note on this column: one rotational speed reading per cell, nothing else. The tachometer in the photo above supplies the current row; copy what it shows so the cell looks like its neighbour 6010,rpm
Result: 7700,rpm
